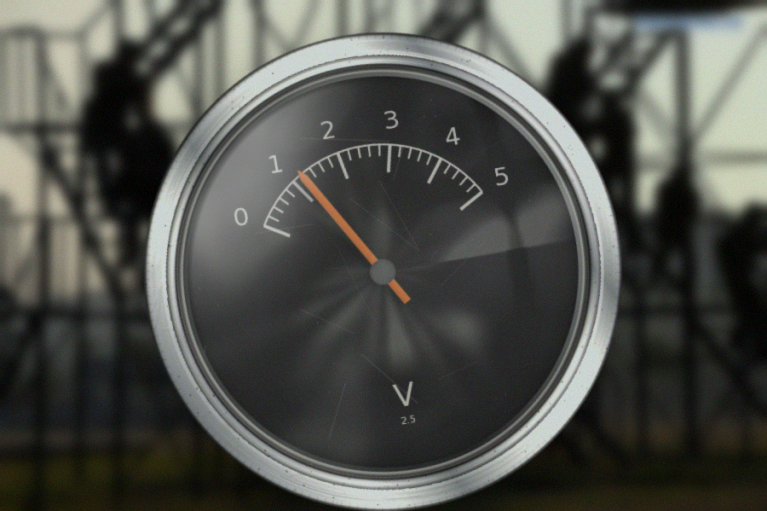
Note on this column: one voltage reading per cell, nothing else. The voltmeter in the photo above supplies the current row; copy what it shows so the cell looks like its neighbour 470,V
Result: 1.2,V
